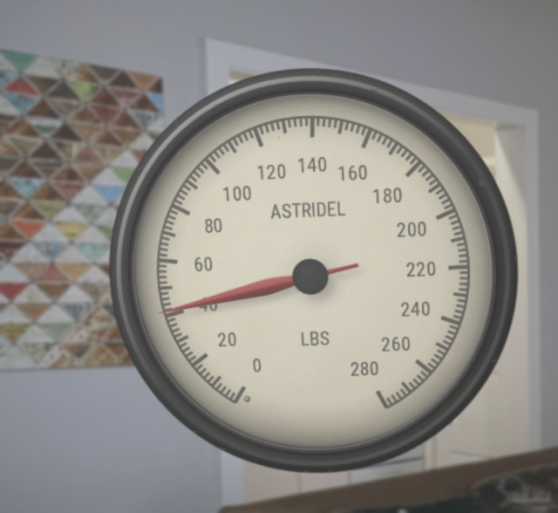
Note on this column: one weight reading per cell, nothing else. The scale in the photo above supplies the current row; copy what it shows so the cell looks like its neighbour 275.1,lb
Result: 42,lb
